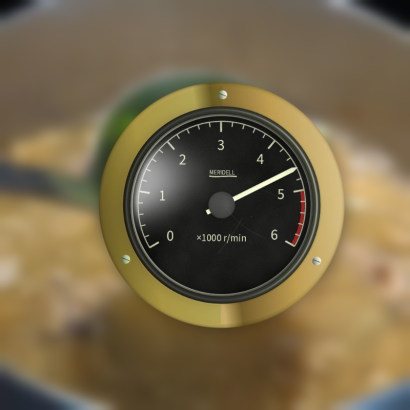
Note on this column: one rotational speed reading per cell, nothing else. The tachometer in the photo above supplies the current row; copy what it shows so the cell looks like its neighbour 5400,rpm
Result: 4600,rpm
